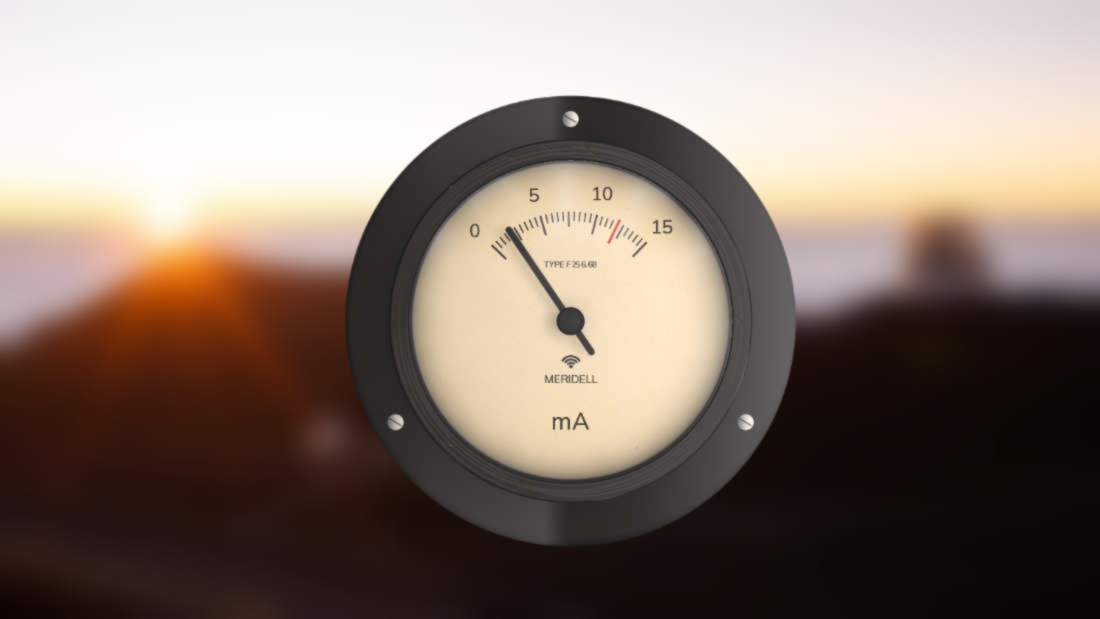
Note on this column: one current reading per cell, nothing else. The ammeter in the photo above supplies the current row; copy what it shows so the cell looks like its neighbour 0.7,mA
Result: 2,mA
